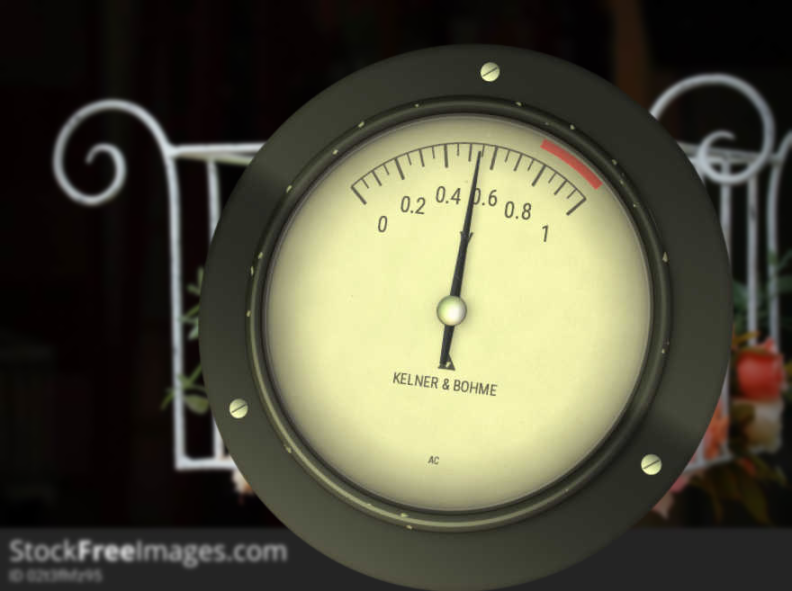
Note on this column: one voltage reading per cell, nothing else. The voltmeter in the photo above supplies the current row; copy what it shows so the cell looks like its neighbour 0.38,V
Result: 0.55,V
